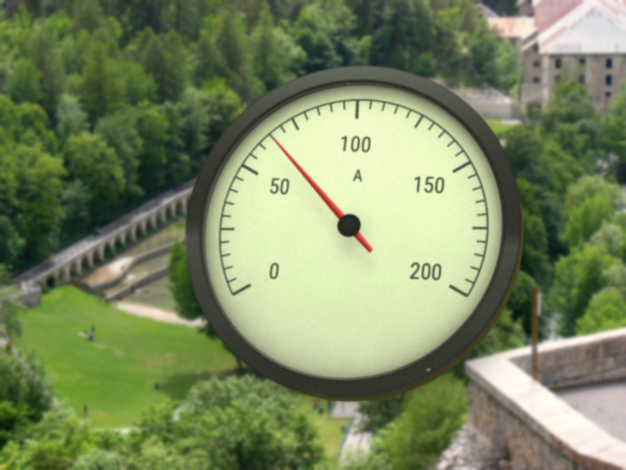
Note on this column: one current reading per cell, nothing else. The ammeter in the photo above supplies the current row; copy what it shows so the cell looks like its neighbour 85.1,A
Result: 65,A
